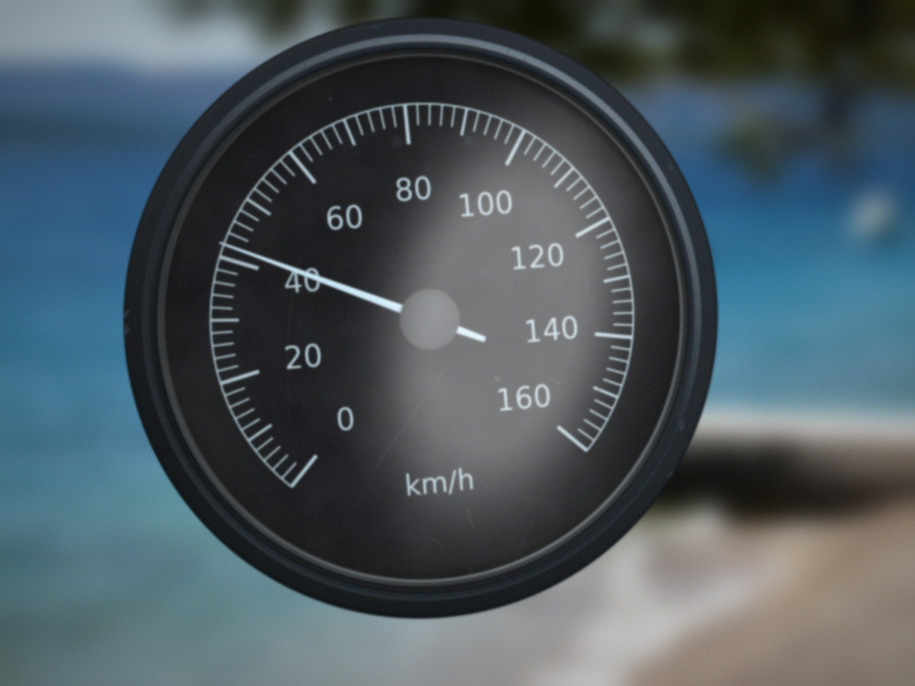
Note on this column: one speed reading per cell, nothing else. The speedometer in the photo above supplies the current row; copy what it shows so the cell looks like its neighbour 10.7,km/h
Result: 42,km/h
